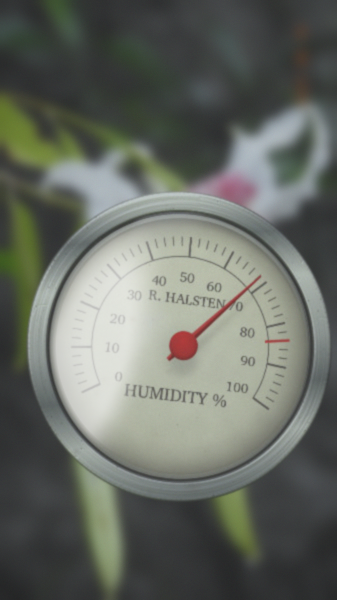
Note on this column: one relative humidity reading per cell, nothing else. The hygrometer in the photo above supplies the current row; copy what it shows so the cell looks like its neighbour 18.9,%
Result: 68,%
